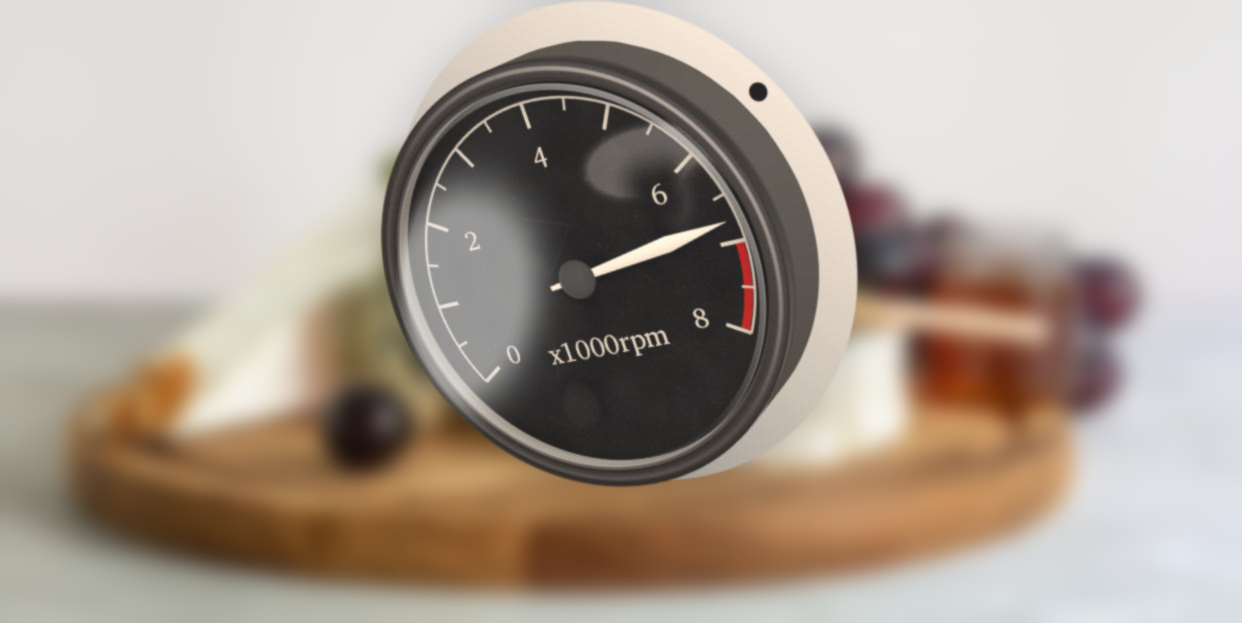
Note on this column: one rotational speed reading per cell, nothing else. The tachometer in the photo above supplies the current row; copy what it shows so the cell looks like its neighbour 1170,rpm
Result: 6750,rpm
